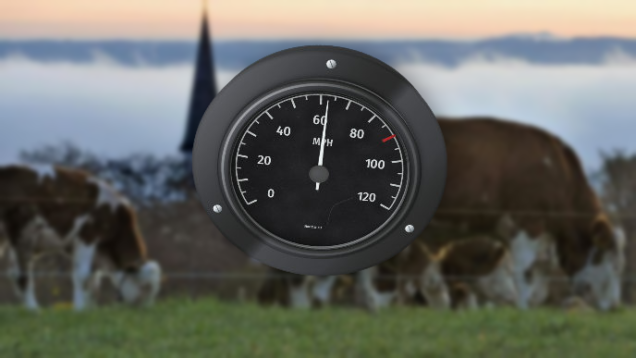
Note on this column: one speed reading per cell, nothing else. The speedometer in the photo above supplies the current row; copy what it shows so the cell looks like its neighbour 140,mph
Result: 62.5,mph
